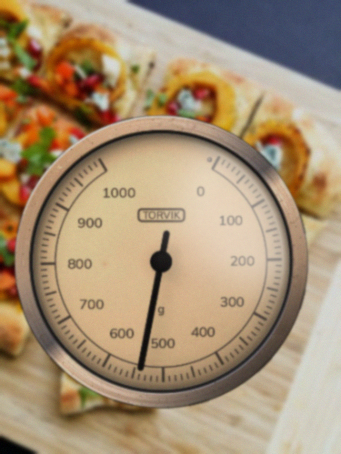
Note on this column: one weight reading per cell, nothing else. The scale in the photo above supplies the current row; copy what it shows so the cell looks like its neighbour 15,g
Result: 540,g
